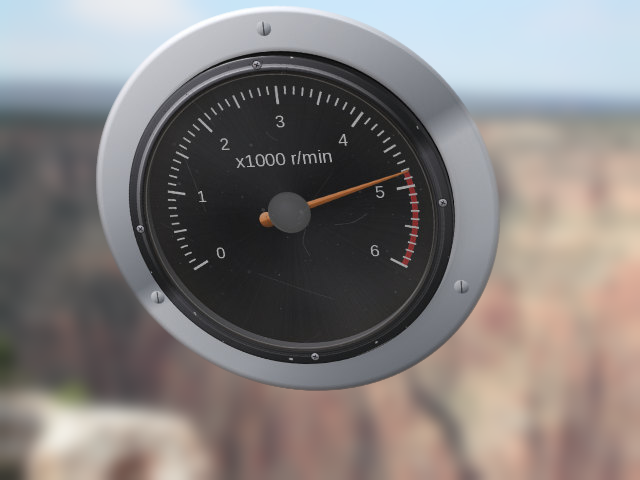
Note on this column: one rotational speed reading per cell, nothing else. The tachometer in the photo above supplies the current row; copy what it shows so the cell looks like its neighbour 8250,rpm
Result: 4800,rpm
